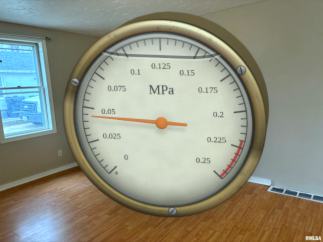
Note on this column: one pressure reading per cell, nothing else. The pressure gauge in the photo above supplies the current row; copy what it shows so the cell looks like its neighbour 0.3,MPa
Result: 0.045,MPa
